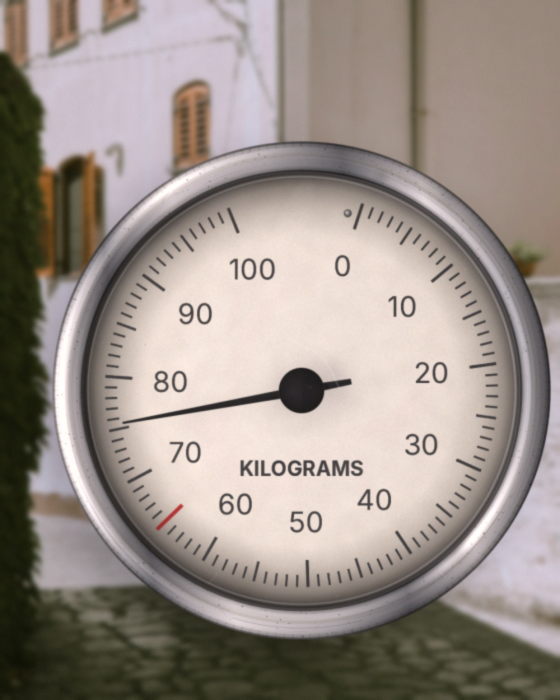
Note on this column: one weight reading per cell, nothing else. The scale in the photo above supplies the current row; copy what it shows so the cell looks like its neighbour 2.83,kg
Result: 75.5,kg
